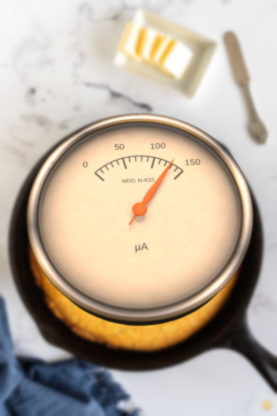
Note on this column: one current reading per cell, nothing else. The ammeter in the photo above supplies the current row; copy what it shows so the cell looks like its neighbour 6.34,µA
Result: 130,µA
